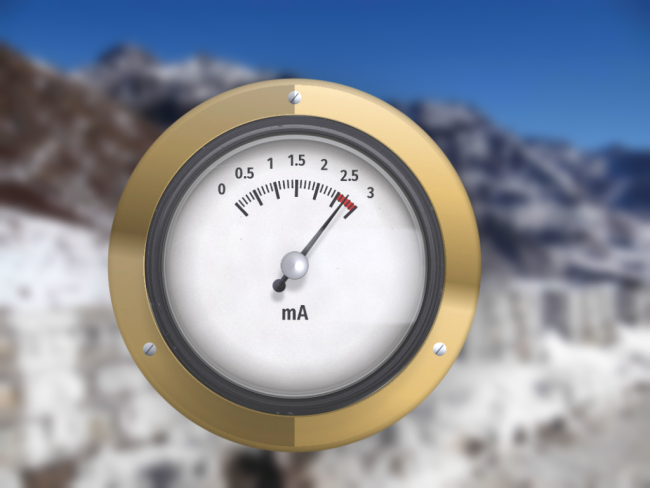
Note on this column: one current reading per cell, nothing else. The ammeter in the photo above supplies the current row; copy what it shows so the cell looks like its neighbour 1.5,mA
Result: 2.7,mA
